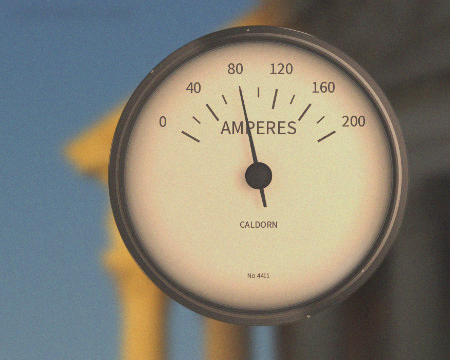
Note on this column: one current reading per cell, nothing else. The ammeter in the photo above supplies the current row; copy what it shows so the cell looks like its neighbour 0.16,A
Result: 80,A
